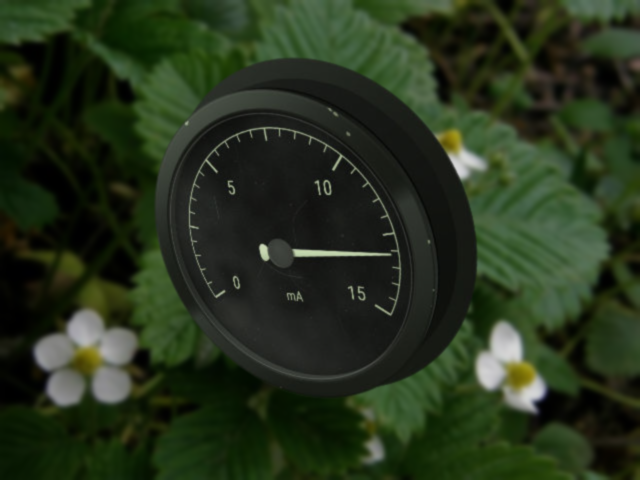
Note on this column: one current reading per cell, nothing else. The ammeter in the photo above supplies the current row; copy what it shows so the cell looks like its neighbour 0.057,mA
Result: 13,mA
